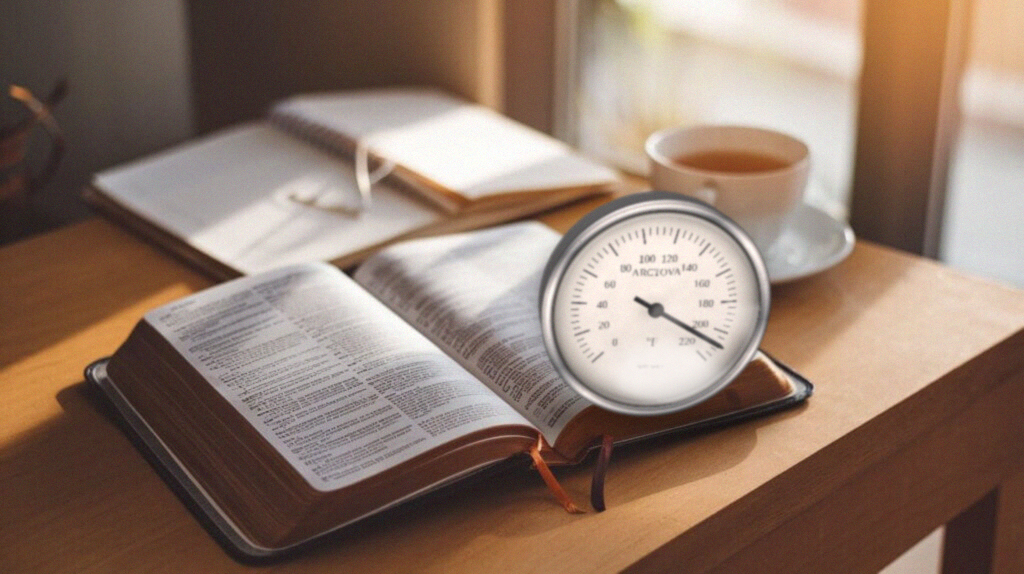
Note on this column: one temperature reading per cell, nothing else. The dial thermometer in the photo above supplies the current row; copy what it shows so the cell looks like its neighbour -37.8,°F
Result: 208,°F
